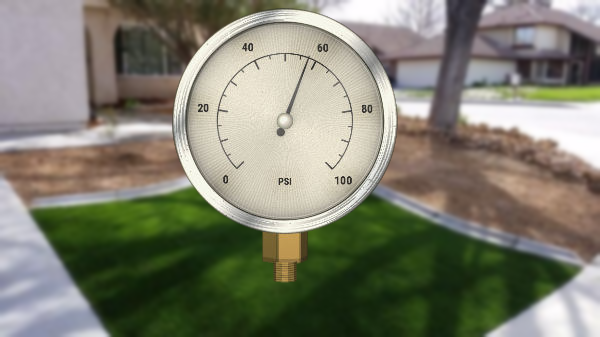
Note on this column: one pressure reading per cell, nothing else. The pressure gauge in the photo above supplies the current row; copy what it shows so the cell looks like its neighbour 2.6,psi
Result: 57.5,psi
